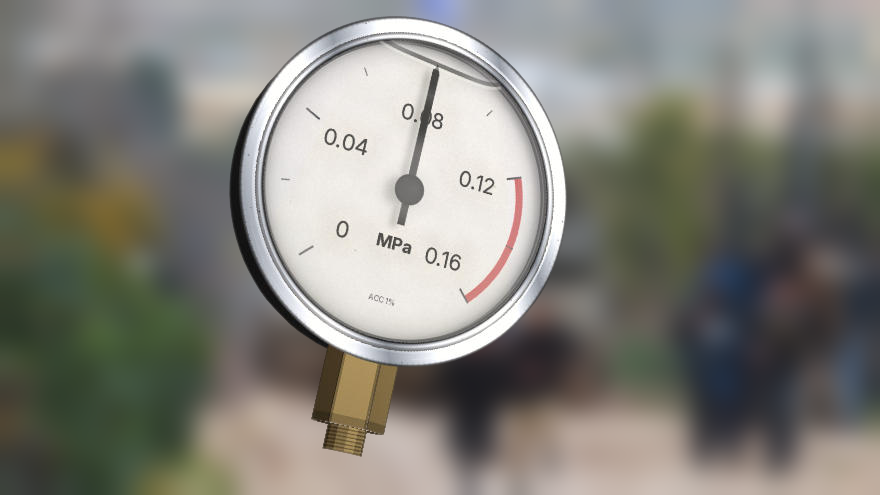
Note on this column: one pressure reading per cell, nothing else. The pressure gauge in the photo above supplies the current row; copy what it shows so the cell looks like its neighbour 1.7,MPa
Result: 0.08,MPa
